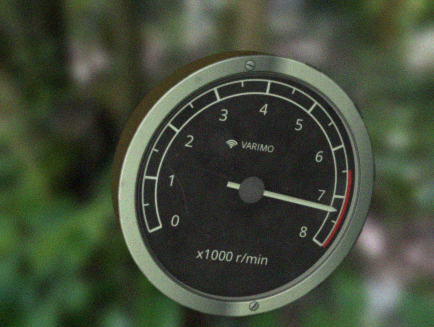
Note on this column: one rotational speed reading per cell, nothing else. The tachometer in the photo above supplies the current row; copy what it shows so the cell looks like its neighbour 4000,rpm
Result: 7250,rpm
